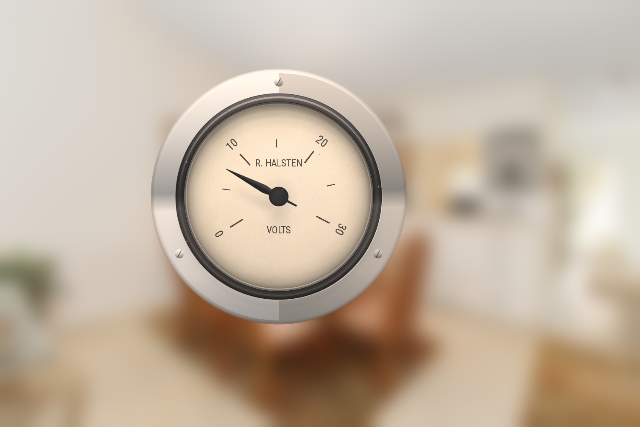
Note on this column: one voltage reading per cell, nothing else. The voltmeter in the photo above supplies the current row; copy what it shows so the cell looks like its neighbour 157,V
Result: 7.5,V
